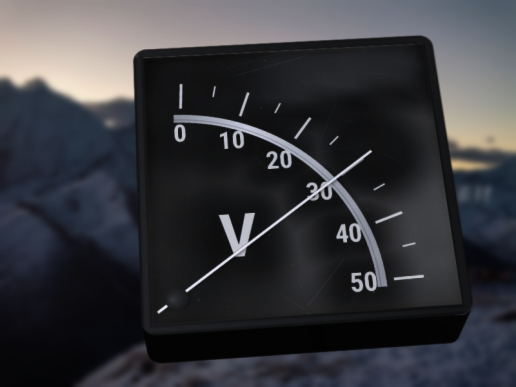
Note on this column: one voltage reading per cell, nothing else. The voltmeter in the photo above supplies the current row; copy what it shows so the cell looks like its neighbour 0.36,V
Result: 30,V
